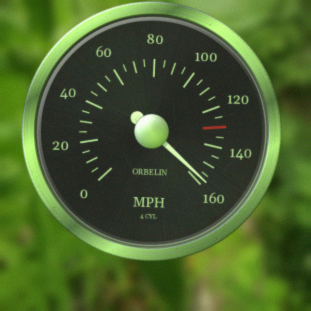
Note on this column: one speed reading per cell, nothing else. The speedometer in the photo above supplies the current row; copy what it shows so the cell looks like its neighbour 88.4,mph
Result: 157.5,mph
